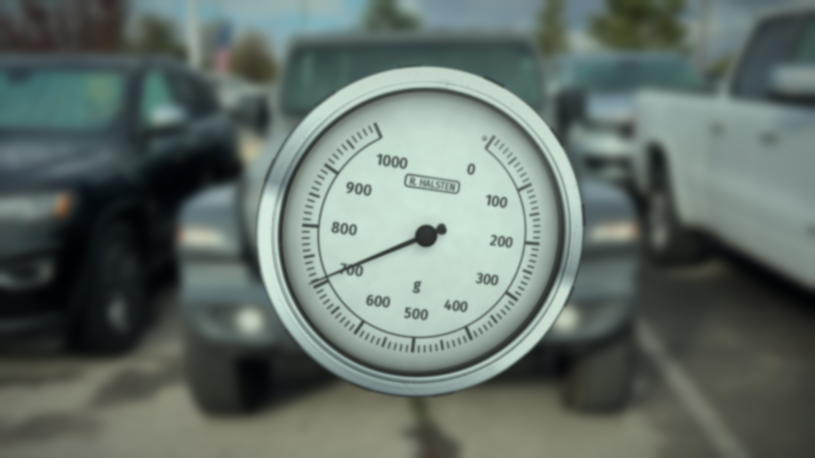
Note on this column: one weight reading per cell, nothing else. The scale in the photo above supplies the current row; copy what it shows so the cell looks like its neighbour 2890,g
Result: 710,g
